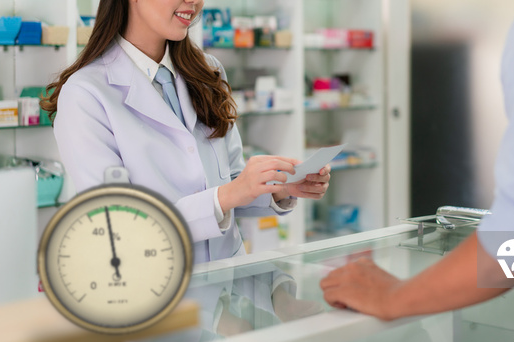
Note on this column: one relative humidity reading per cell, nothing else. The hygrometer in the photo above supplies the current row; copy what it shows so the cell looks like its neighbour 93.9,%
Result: 48,%
